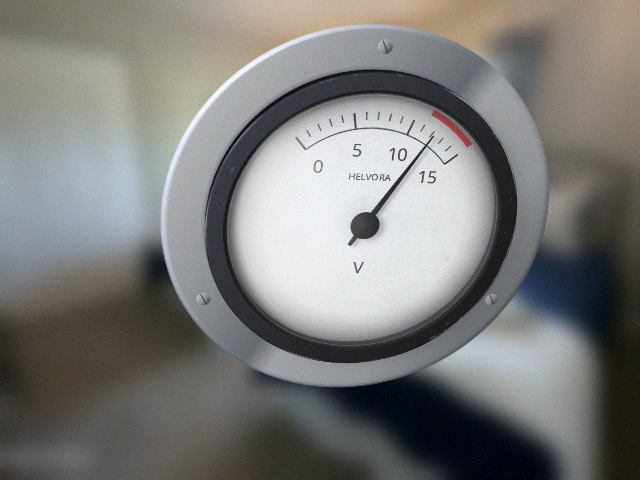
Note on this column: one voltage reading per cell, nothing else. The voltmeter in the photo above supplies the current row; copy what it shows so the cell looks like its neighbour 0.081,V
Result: 12,V
